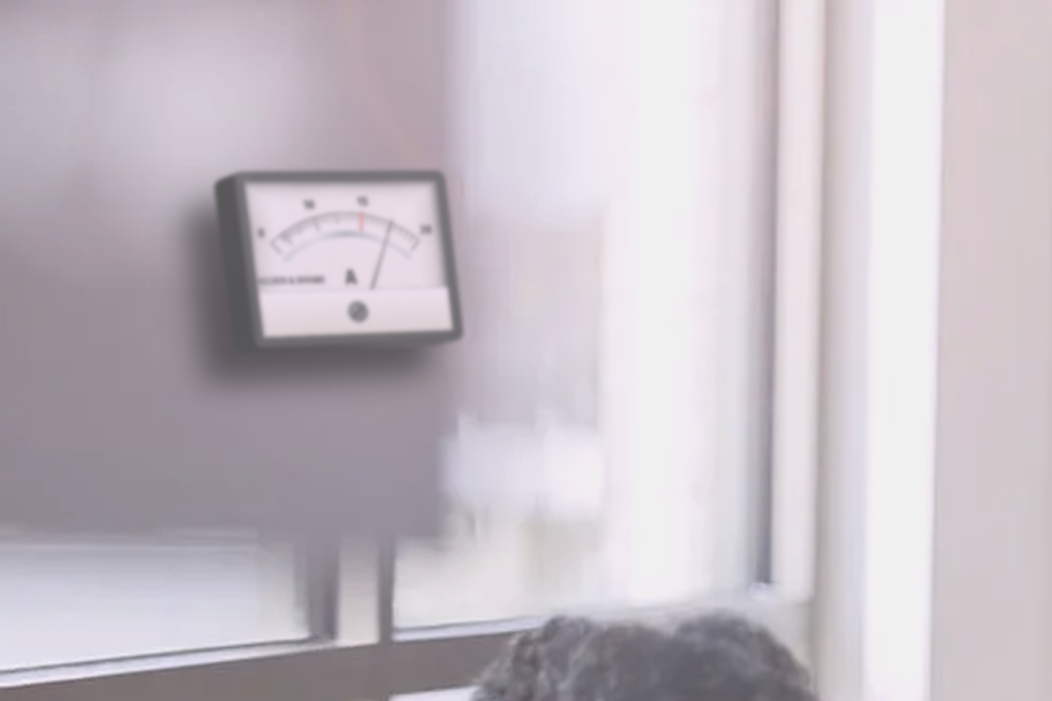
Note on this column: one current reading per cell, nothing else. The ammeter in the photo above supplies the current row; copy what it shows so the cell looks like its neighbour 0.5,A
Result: 17.5,A
